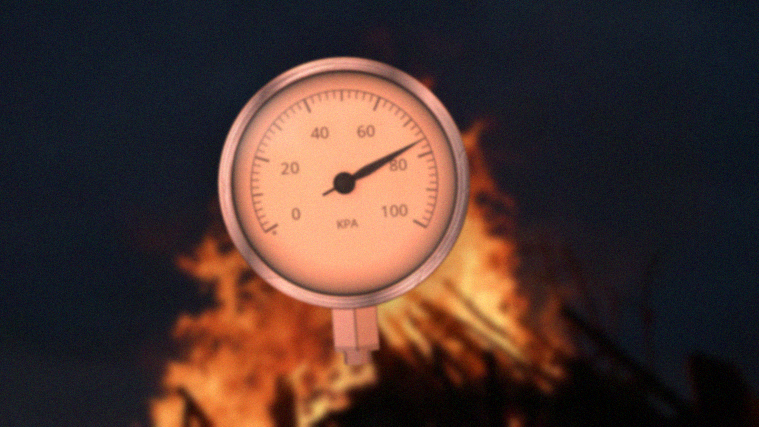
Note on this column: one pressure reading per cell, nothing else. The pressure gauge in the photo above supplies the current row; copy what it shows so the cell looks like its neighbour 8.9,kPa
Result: 76,kPa
